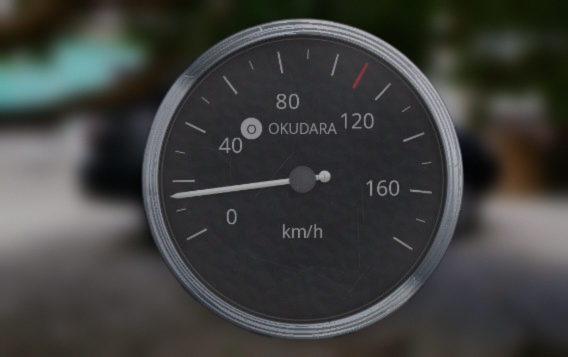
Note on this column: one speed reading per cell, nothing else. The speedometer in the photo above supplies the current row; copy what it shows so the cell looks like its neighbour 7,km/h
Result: 15,km/h
